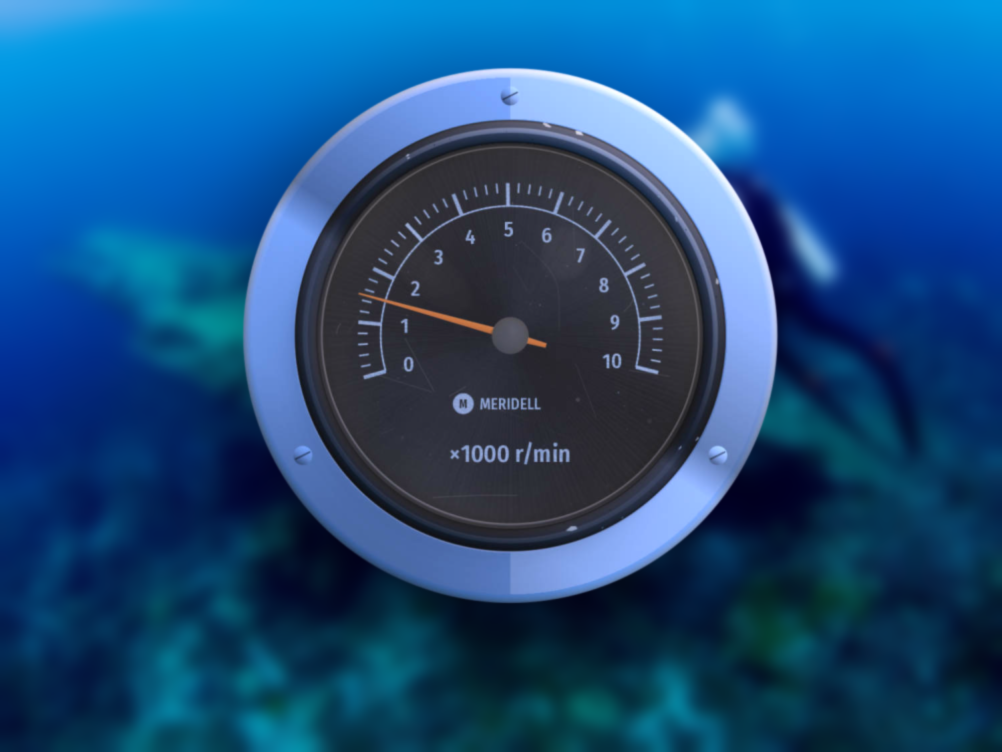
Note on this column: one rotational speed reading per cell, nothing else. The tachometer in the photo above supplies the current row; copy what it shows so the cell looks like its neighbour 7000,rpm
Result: 1500,rpm
